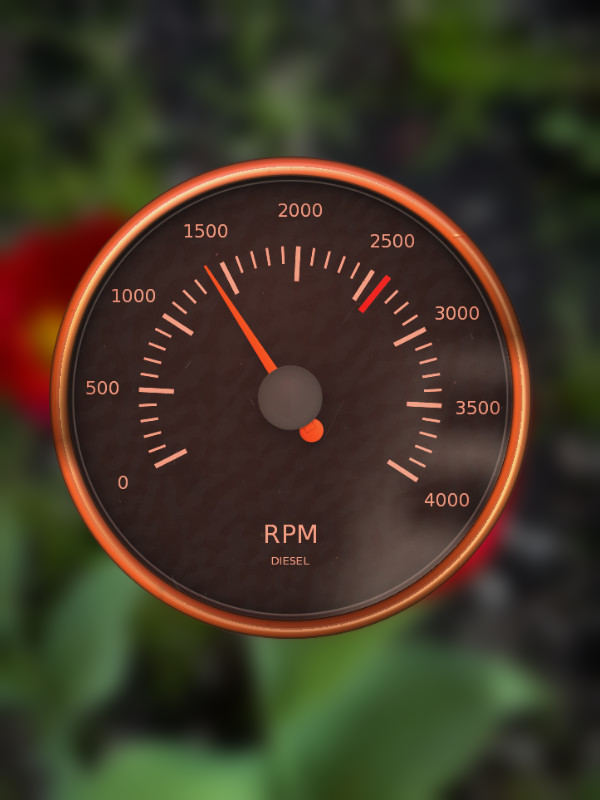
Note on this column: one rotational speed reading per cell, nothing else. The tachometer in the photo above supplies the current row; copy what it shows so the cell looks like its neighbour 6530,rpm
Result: 1400,rpm
